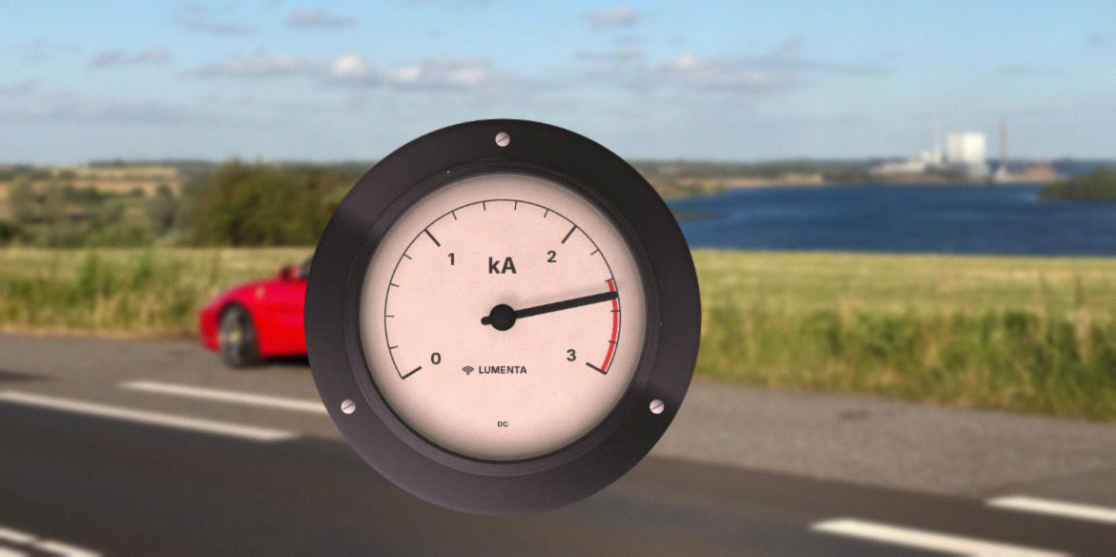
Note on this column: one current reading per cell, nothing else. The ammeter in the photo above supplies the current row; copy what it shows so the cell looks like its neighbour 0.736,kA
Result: 2.5,kA
